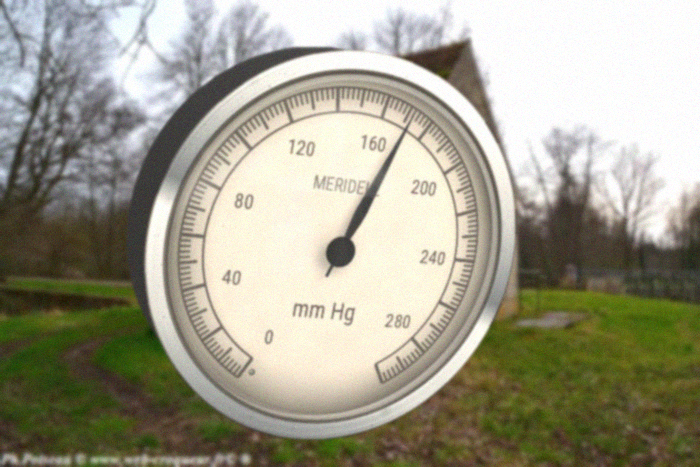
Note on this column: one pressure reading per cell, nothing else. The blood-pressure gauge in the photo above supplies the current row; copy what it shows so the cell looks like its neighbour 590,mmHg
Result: 170,mmHg
